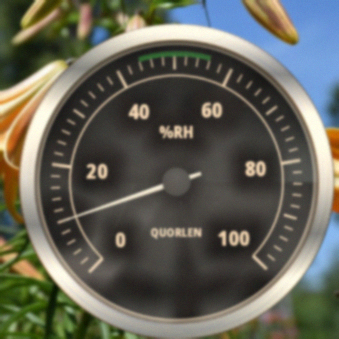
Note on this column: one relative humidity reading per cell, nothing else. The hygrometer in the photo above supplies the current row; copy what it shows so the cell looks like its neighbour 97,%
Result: 10,%
